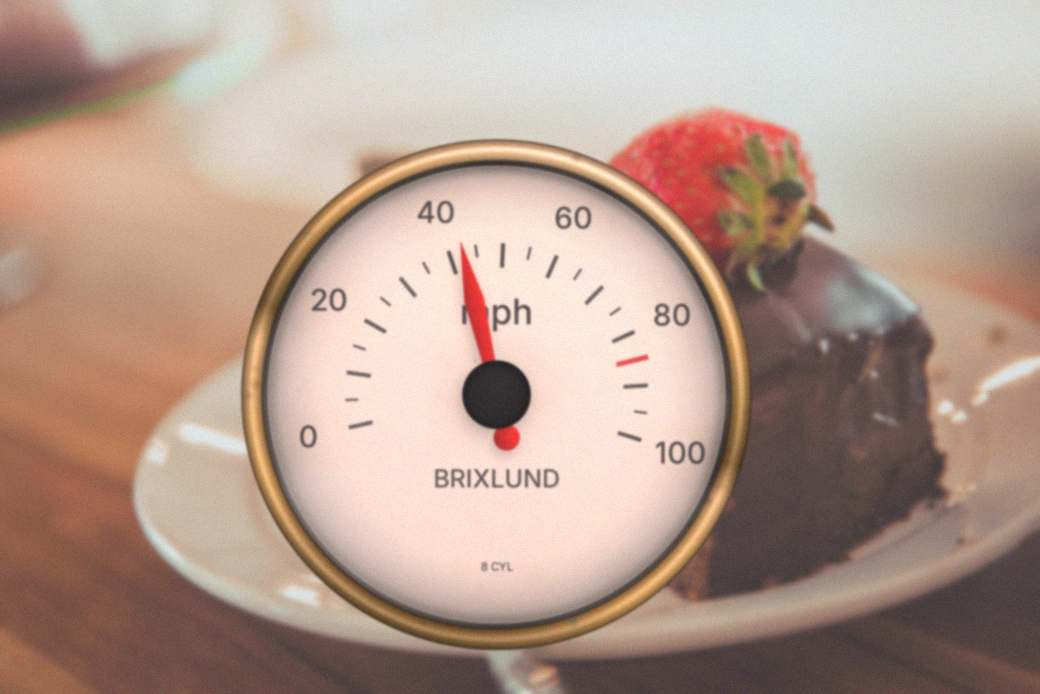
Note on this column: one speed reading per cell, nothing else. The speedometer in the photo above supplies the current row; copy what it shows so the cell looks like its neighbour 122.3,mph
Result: 42.5,mph
